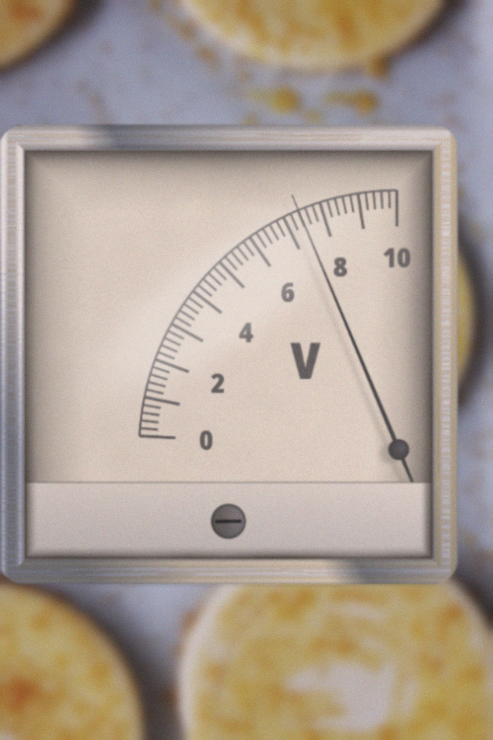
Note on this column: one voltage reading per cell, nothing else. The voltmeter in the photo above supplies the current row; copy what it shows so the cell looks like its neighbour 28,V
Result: 7.4,V
